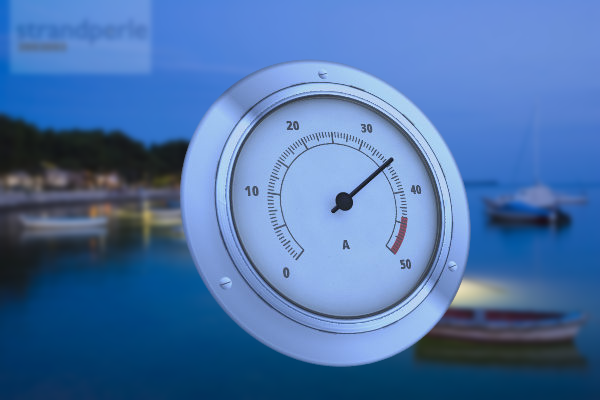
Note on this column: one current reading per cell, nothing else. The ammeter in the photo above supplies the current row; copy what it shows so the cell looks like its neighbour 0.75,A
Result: 35,A
